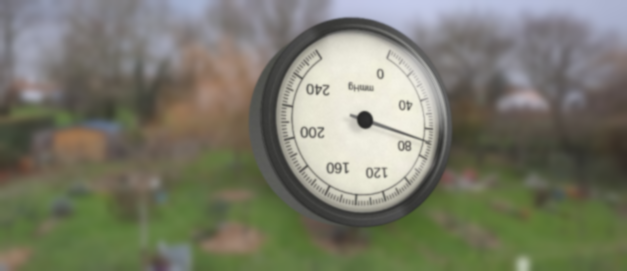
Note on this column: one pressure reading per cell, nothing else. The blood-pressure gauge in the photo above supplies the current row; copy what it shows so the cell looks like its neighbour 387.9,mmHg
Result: 70,mmHg
